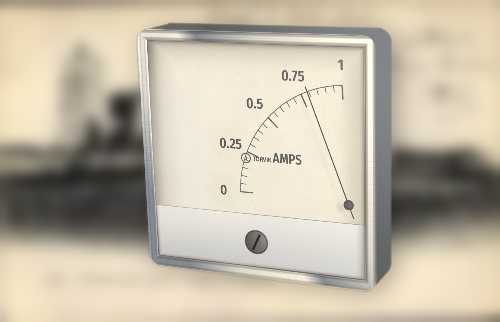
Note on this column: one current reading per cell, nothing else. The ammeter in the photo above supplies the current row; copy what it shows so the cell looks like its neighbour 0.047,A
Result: 0.8,A
